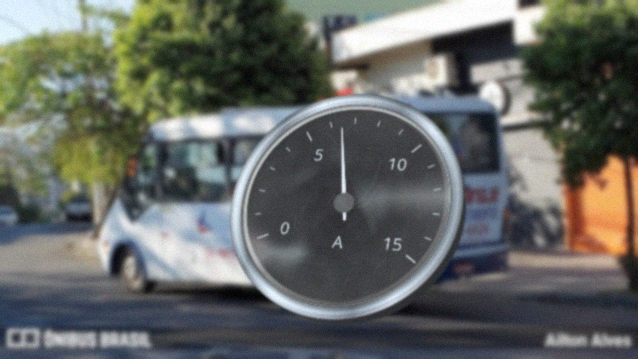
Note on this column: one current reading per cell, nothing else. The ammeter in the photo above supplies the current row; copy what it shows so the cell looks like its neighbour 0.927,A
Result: 6.5,A
